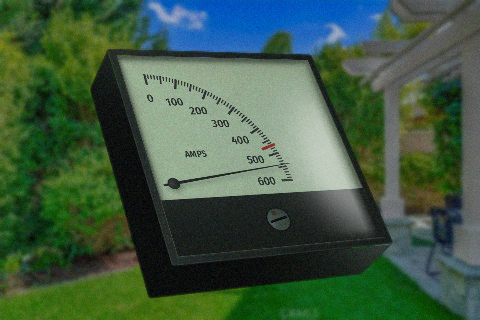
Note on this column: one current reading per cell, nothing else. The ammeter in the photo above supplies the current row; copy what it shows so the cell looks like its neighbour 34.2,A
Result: 550,A
